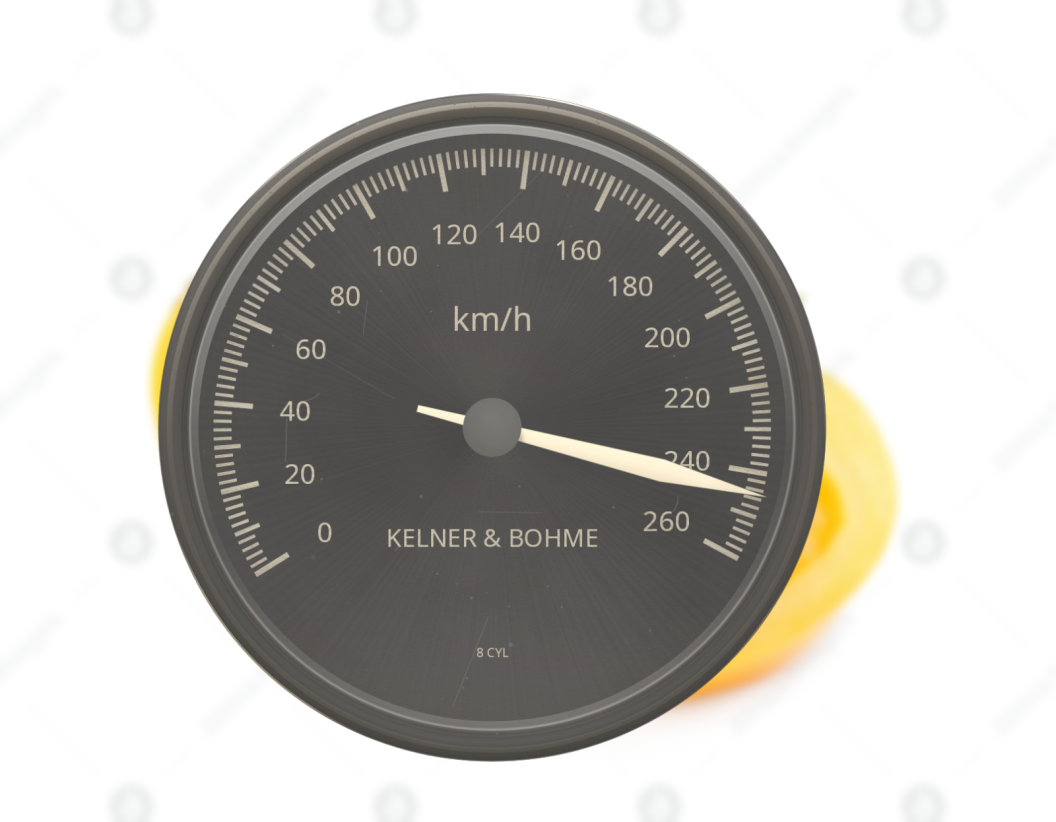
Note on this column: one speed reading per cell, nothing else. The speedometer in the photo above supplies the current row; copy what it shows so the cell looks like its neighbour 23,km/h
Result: 245,km/h
